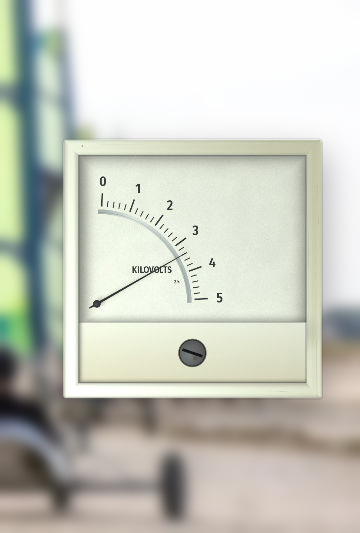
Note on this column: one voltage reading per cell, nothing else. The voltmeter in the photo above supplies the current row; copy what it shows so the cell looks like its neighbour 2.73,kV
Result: 3.4,kV
